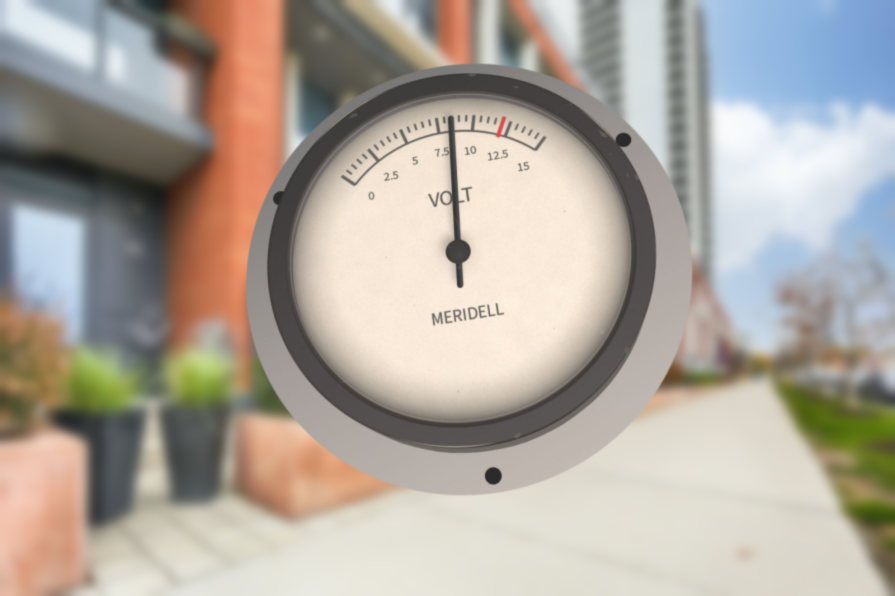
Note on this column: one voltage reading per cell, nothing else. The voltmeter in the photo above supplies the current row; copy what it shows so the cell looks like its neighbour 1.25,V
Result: 8.5,V
